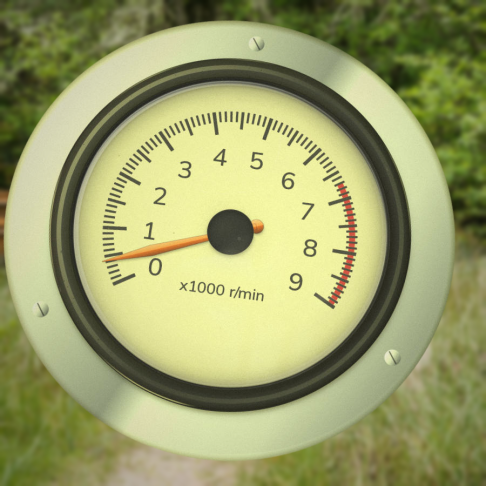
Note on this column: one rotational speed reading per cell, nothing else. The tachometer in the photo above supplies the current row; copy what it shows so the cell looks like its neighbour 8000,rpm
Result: 400,rpm
